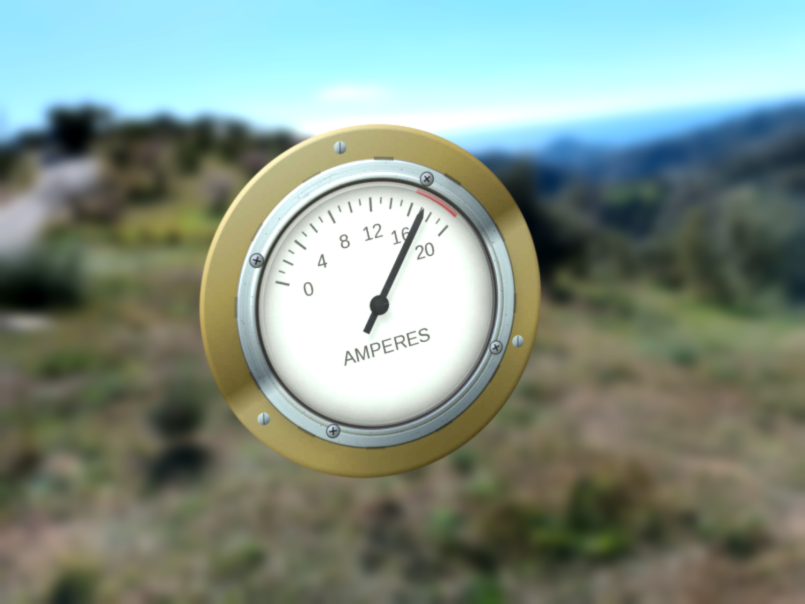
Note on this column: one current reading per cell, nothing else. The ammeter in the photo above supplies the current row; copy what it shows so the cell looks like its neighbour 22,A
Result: 17,A
